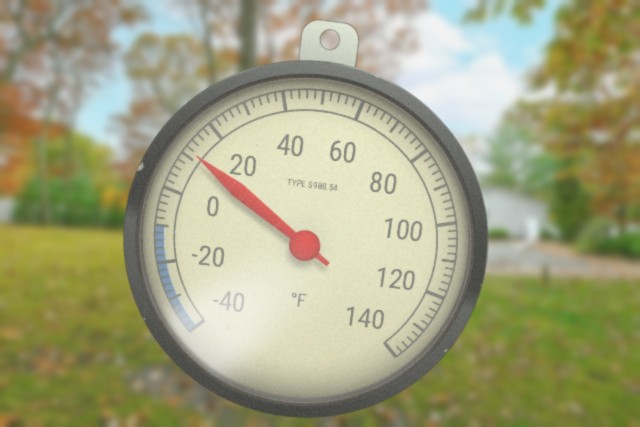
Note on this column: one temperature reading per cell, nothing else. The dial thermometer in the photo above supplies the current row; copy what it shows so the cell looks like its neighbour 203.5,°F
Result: 12,°F
